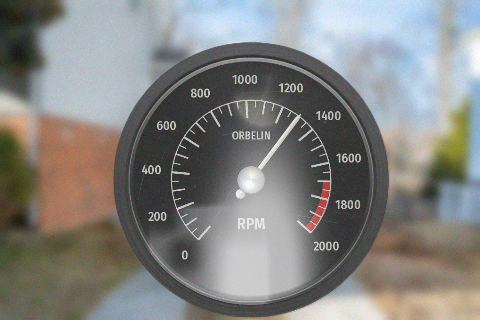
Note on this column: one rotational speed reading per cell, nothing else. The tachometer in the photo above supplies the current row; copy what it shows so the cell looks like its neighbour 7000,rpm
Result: 1300,rpm
